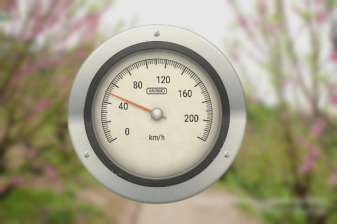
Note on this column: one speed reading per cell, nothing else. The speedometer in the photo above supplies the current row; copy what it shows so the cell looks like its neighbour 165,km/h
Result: 50,km/h
